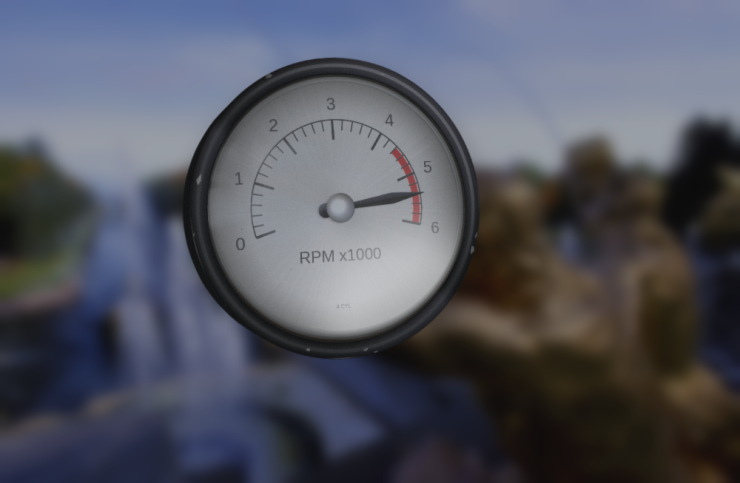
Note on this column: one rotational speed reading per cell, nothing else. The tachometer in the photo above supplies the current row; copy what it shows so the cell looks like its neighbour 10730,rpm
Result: 5400,rpm
